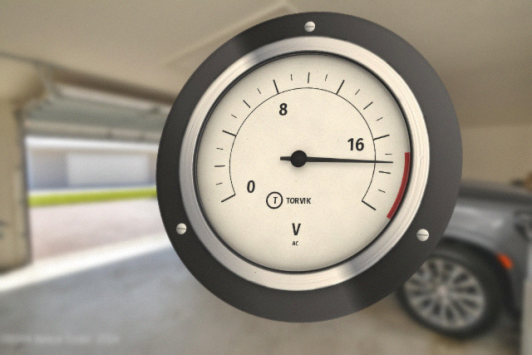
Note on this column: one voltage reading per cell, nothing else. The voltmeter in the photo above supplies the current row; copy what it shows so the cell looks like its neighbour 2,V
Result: 17.5,V
